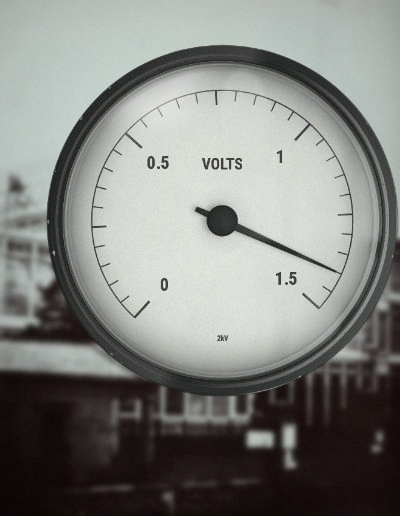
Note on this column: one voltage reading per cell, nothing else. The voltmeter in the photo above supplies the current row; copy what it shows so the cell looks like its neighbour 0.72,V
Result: 1.4,V
